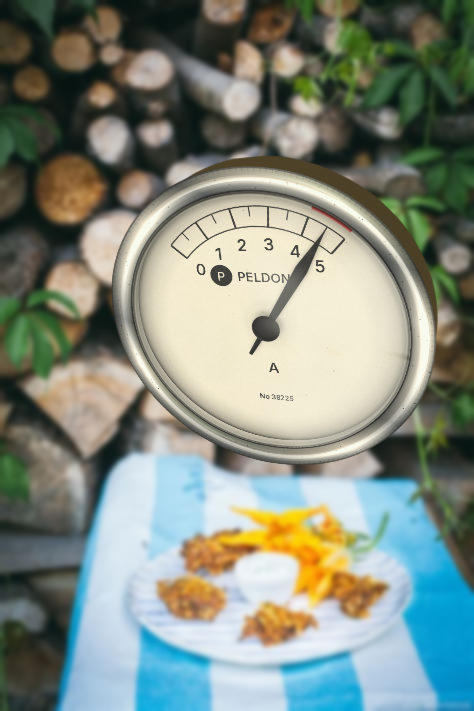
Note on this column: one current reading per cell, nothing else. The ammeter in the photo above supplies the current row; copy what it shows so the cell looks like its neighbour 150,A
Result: 4.5,A
